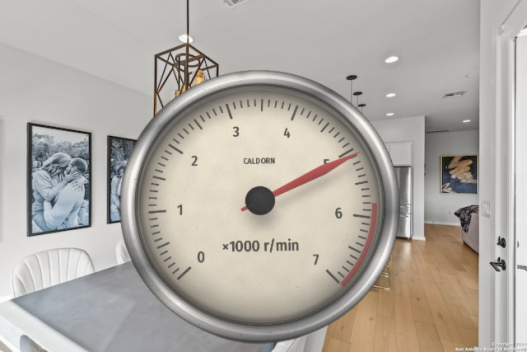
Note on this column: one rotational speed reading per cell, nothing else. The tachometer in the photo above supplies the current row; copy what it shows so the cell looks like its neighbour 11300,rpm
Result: 5100,rpm
